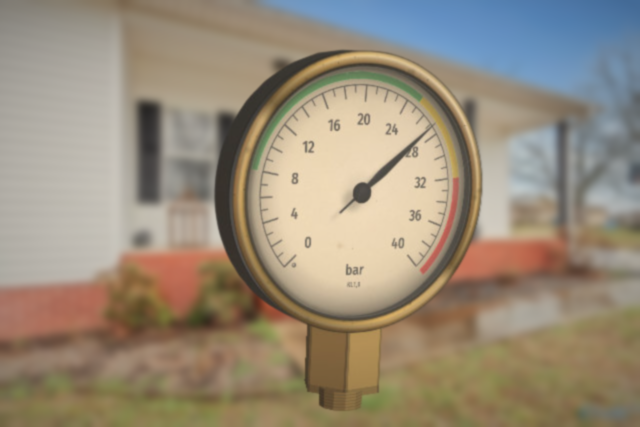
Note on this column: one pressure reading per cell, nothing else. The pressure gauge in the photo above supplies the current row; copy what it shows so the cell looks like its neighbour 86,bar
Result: 27,bar
